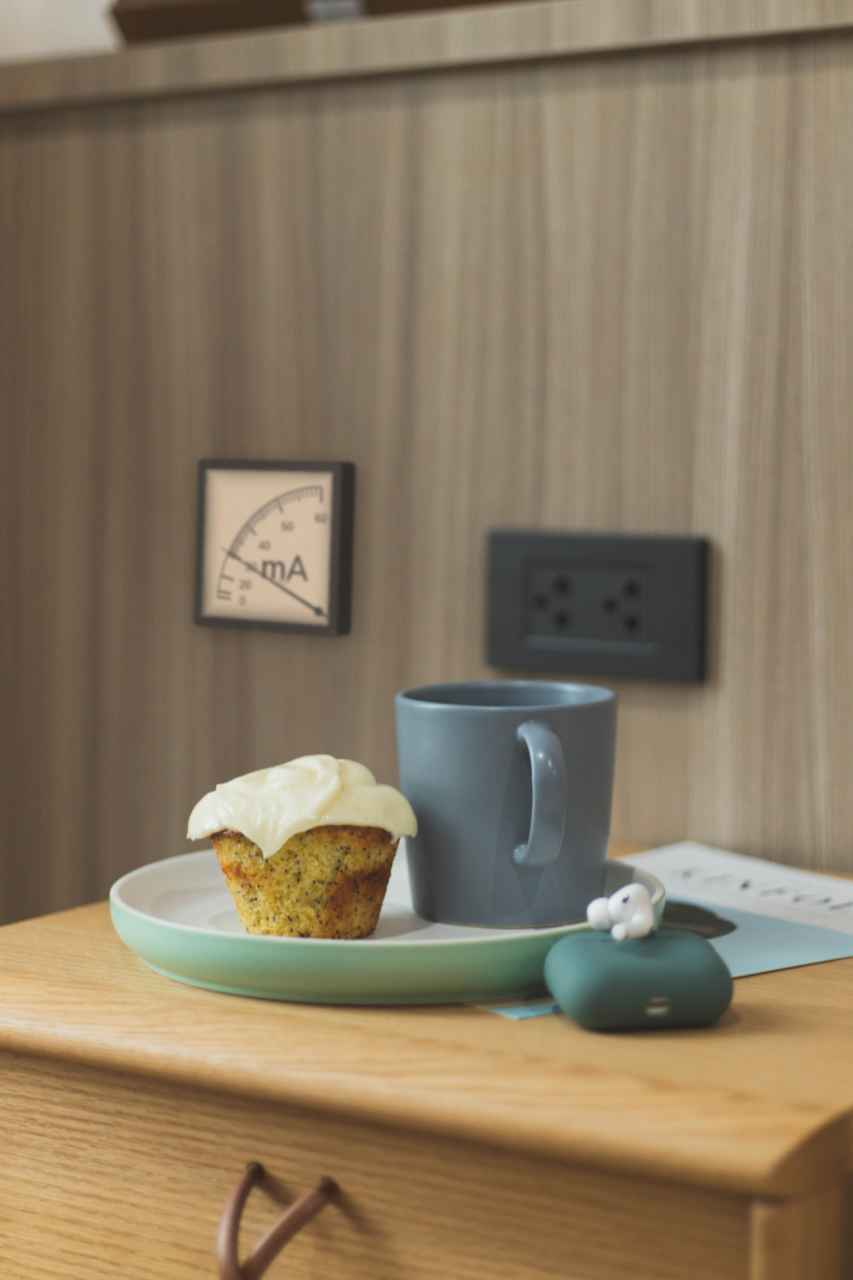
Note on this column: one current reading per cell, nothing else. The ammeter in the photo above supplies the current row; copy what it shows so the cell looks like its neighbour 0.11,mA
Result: 30,mA
